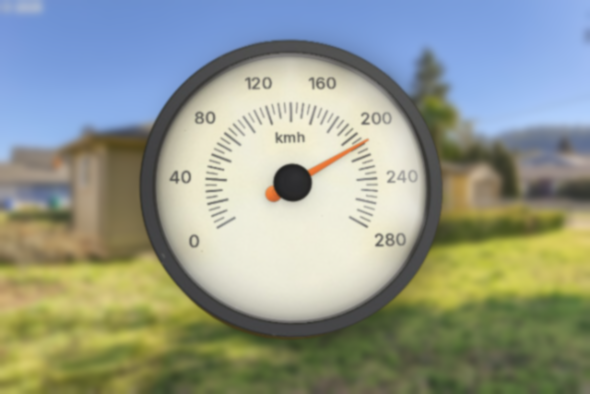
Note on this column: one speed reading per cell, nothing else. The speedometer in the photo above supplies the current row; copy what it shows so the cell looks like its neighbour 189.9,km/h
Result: 210,km/h
